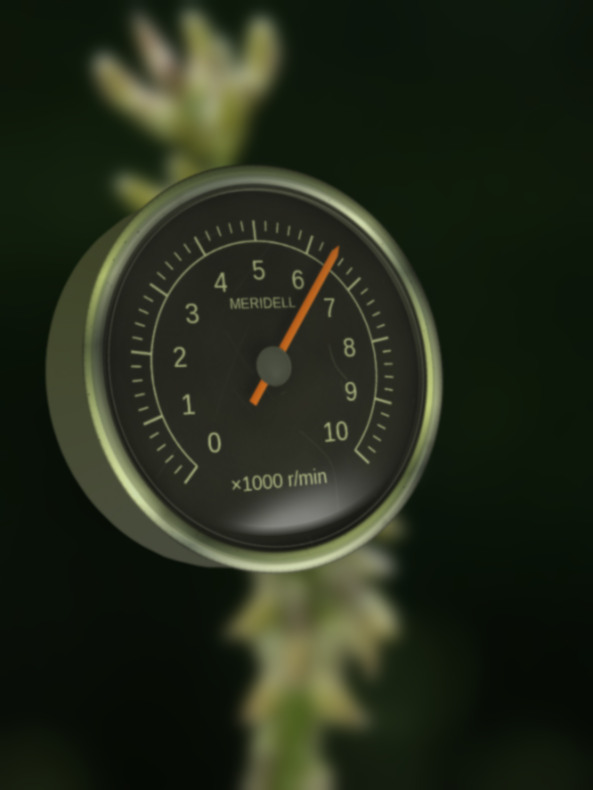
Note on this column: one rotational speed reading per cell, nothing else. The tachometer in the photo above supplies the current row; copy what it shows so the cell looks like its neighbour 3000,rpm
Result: 6400,rpm
